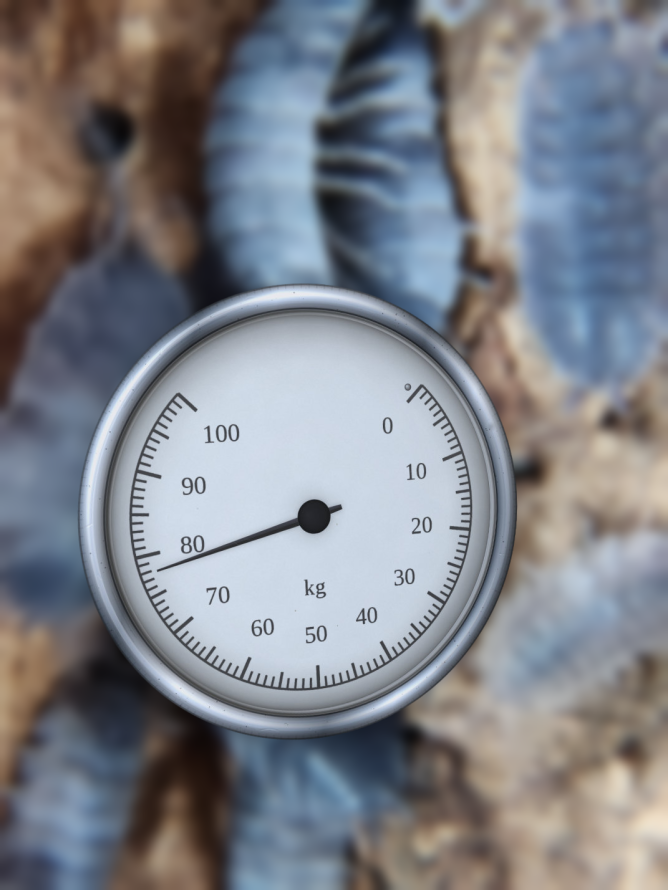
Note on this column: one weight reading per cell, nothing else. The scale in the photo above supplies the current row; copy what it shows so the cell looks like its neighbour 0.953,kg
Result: 78,kg
